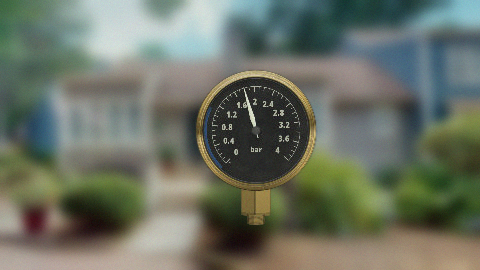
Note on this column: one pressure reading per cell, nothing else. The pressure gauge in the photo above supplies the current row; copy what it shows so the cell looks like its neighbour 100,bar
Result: 1.8,bar
